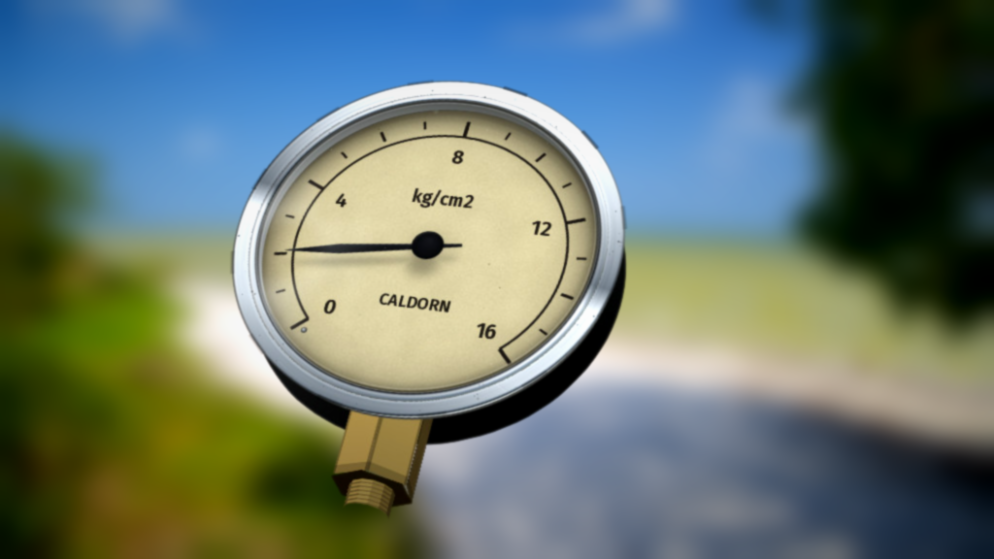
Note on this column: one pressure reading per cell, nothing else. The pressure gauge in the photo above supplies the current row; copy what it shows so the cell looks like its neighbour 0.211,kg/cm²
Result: 2,kg/cm²
